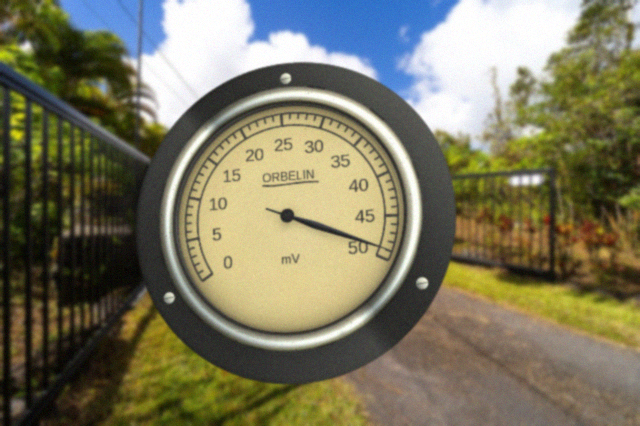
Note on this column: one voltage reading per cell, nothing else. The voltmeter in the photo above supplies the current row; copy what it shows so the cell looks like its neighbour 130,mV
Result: 49,mV
